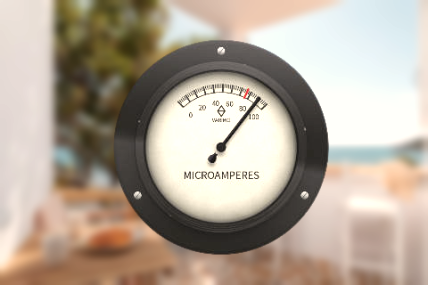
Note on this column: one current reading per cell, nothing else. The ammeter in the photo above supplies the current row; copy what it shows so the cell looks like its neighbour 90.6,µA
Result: 90,µA
